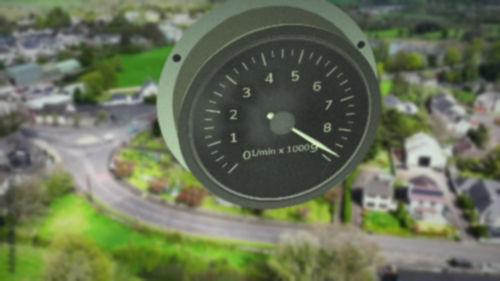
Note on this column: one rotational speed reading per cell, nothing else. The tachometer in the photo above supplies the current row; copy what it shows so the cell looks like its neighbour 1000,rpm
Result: 8750,rpm
